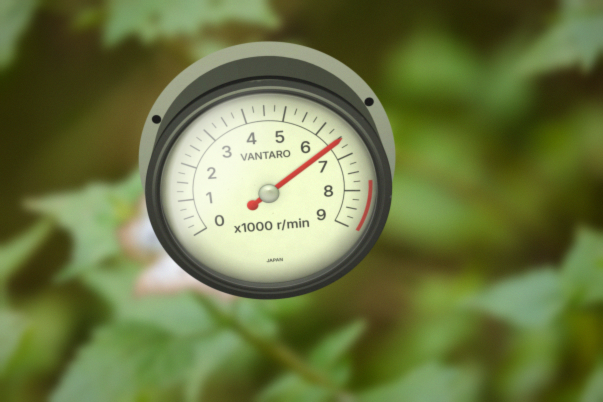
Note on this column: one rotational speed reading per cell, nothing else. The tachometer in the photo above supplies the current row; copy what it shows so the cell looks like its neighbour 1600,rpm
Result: 6500,rpm
